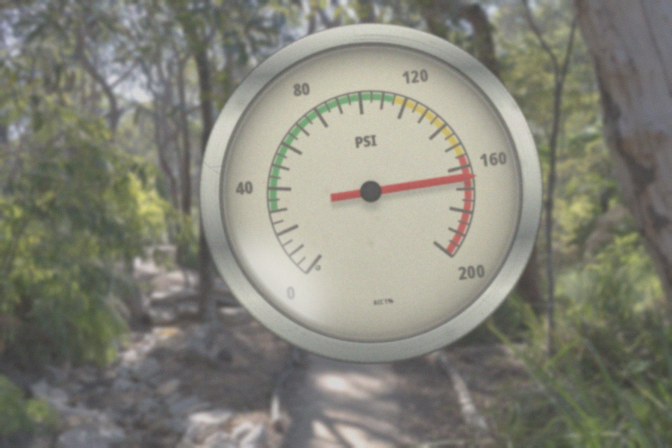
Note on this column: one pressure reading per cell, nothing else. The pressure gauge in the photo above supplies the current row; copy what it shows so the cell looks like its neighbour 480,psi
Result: 165,psi
